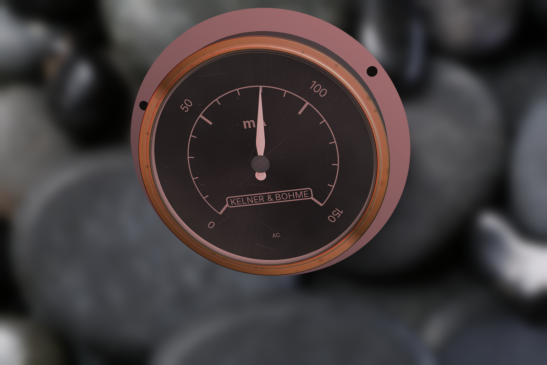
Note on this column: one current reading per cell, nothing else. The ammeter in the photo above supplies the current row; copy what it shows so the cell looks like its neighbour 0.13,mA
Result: 80,mA
